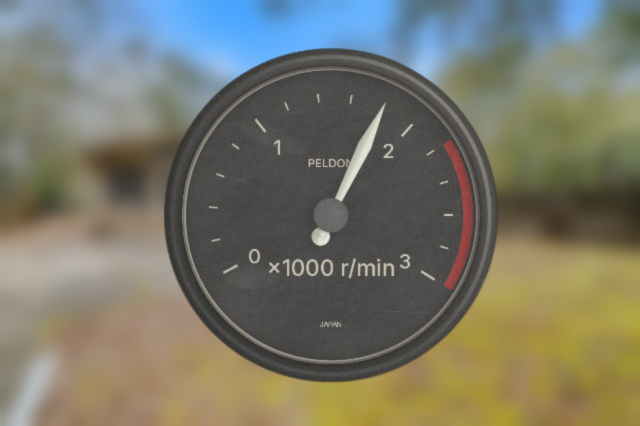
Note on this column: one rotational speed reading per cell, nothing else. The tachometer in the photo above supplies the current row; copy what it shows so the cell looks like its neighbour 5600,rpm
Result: 1800,rpm
